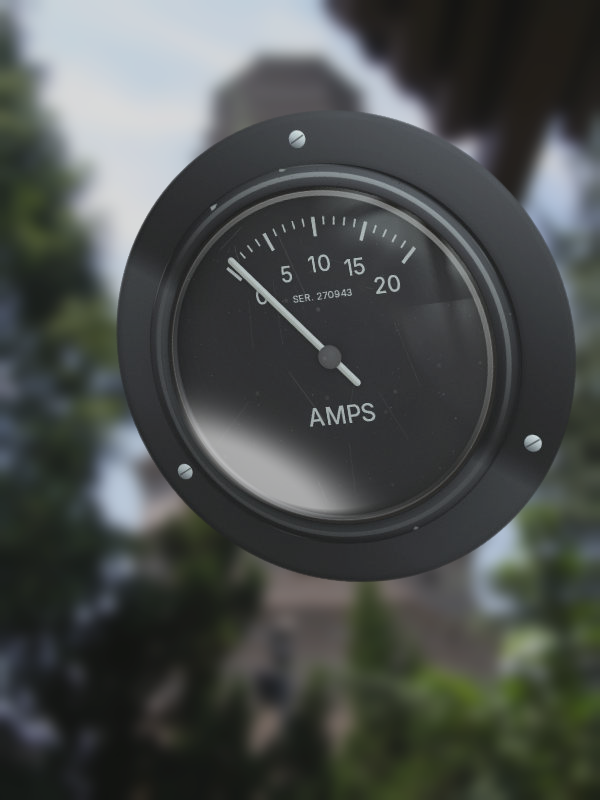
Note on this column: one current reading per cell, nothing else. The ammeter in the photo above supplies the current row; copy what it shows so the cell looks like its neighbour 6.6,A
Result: 1,A
